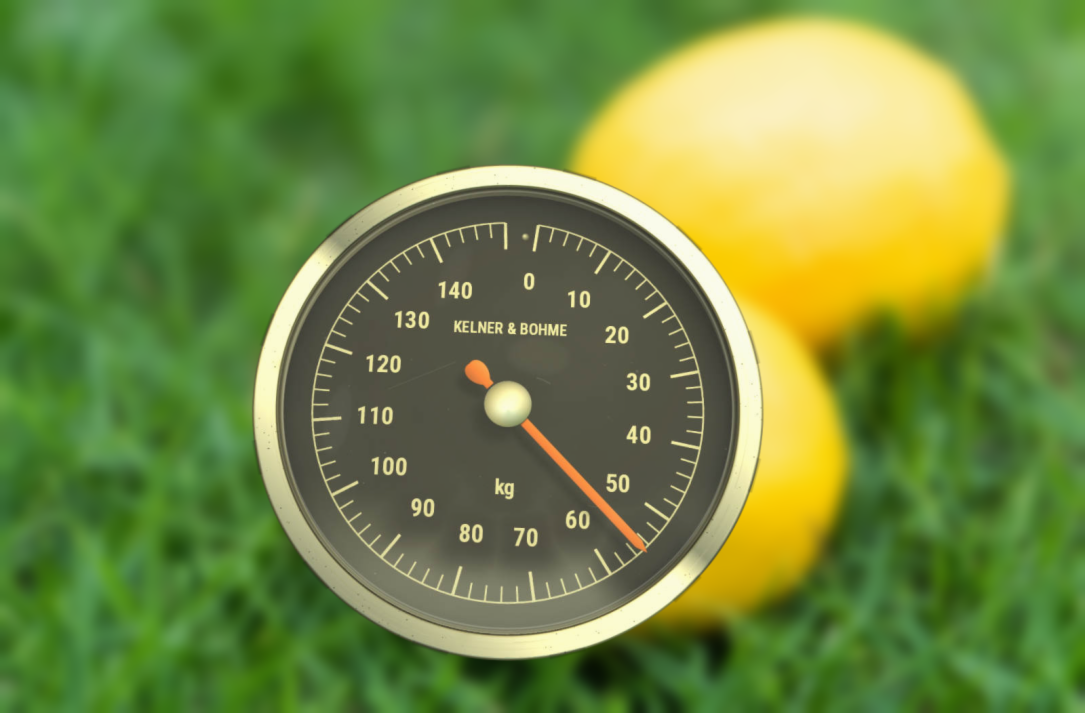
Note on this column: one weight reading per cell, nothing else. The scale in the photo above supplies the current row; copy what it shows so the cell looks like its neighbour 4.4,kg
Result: 55,kg
